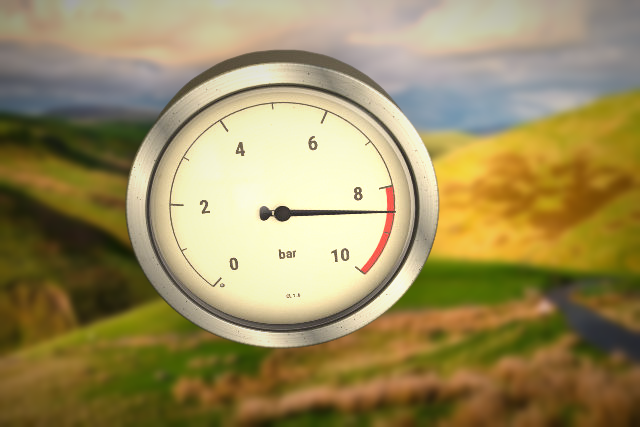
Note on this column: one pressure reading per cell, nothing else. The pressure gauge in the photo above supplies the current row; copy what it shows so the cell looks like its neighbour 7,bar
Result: 8.5,bar
